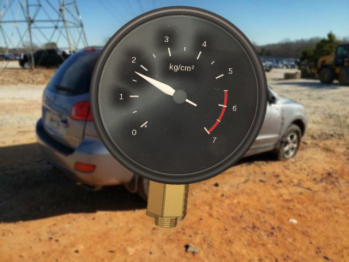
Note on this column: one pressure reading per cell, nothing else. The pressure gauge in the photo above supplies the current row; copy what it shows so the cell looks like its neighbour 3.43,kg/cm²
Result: 1.75,kg/cm²
